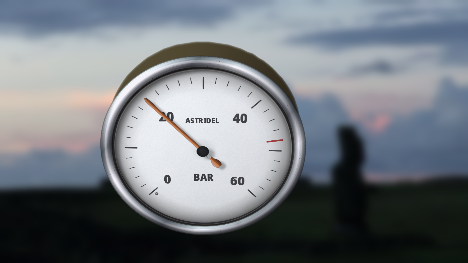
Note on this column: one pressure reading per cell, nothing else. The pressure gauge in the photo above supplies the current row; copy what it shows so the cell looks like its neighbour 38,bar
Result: 20,bar
